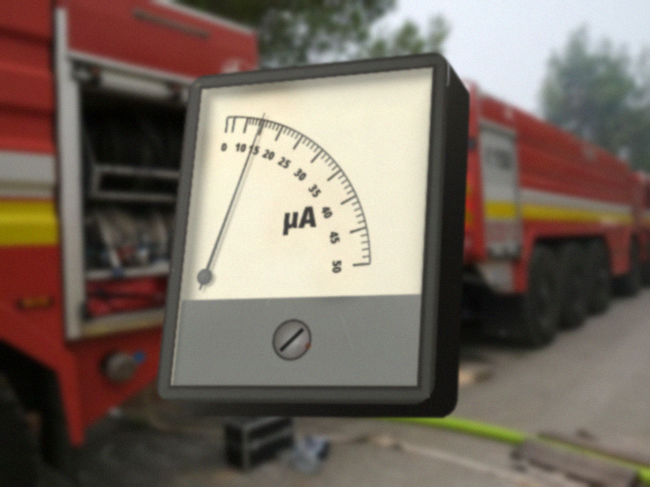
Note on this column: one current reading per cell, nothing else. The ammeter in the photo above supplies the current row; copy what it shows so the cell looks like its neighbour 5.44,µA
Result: 15,µA
